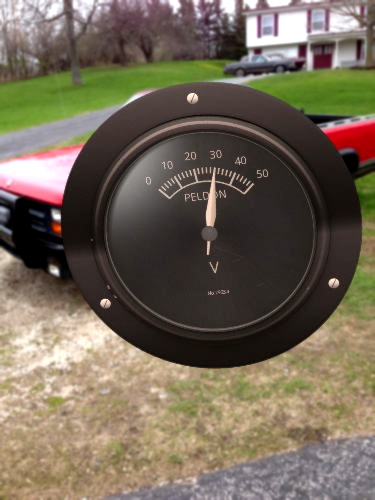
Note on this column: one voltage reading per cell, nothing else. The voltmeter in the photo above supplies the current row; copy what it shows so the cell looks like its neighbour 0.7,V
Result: 30,V
